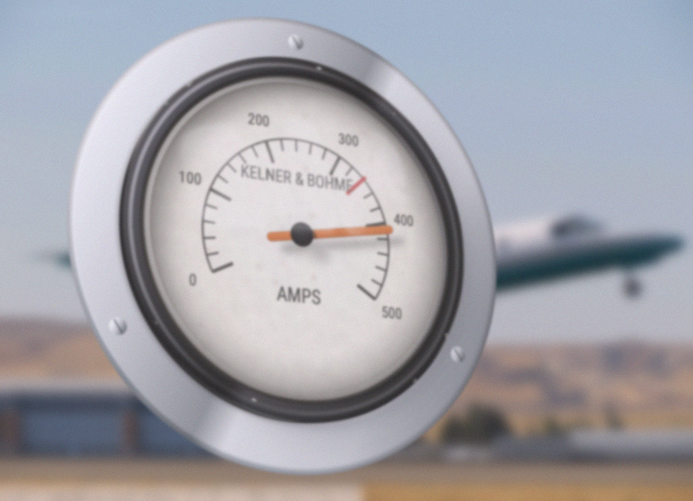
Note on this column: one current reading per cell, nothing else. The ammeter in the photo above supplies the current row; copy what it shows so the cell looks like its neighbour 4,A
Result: 410,A
